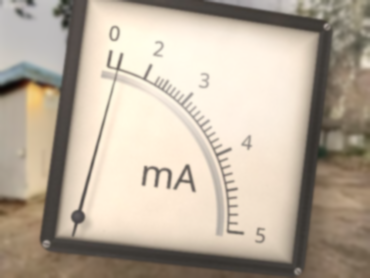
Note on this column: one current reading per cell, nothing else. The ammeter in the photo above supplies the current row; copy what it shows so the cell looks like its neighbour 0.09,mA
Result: 1,mA
